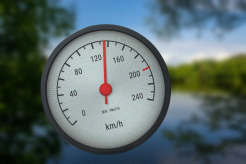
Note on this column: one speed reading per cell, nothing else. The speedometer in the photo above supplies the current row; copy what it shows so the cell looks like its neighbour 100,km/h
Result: 135,km/h
